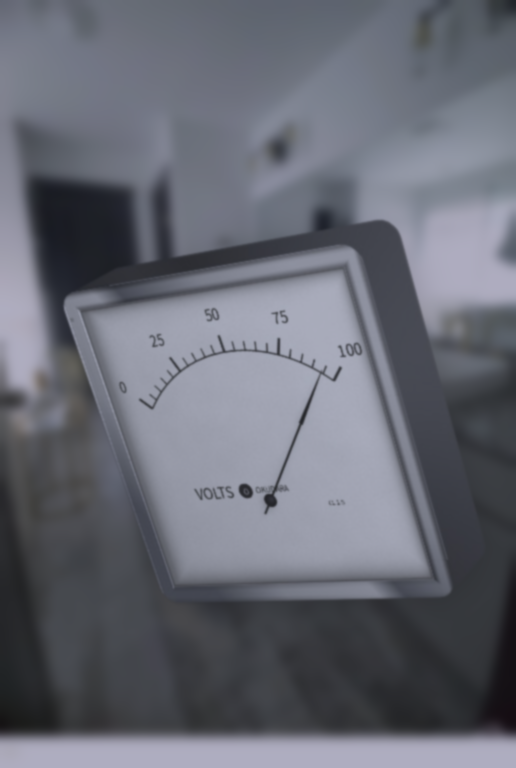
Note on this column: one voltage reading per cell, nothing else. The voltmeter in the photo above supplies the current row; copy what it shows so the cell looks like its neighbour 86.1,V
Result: 95,V
